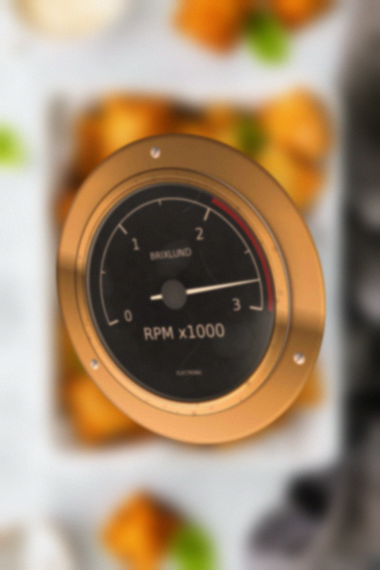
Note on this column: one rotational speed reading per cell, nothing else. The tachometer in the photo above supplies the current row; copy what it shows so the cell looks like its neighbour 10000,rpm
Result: 2750,rpm
